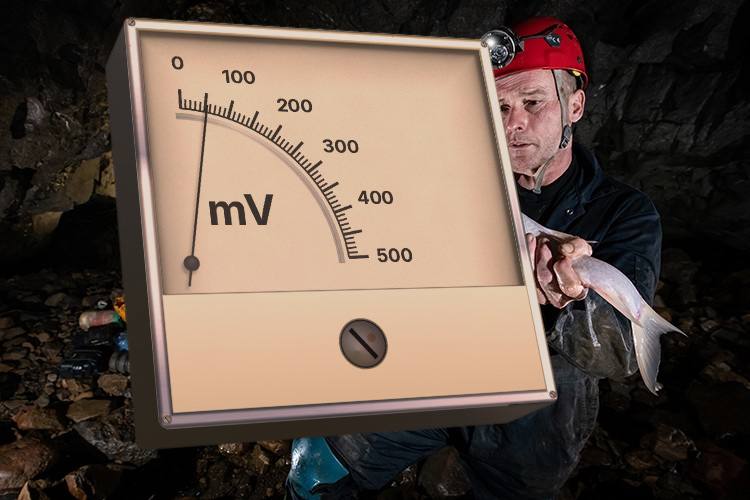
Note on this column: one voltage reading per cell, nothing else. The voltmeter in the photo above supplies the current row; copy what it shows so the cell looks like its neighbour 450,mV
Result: 50,mV
